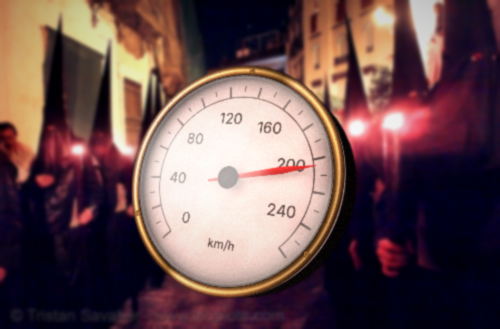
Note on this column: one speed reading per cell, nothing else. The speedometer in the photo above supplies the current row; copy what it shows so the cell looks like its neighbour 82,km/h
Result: 205,km/h
